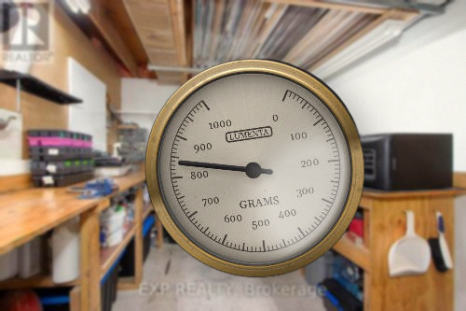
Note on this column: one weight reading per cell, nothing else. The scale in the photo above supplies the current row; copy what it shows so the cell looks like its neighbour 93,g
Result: 840,g
